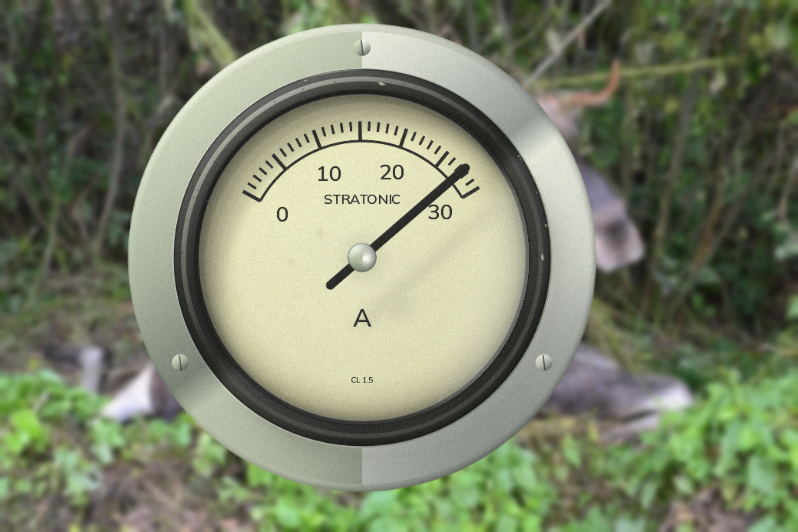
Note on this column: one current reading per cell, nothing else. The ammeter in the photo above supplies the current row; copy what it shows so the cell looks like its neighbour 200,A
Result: 27.5,A
